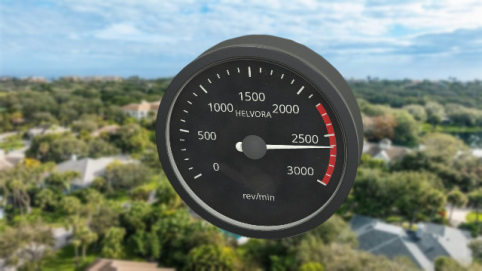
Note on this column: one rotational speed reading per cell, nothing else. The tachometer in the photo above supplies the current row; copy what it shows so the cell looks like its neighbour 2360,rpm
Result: 2600,rpm
